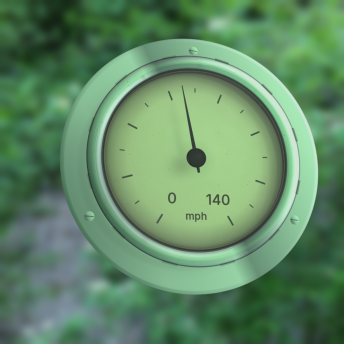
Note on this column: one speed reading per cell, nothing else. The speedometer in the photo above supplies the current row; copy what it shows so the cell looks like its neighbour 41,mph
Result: 65,mph
